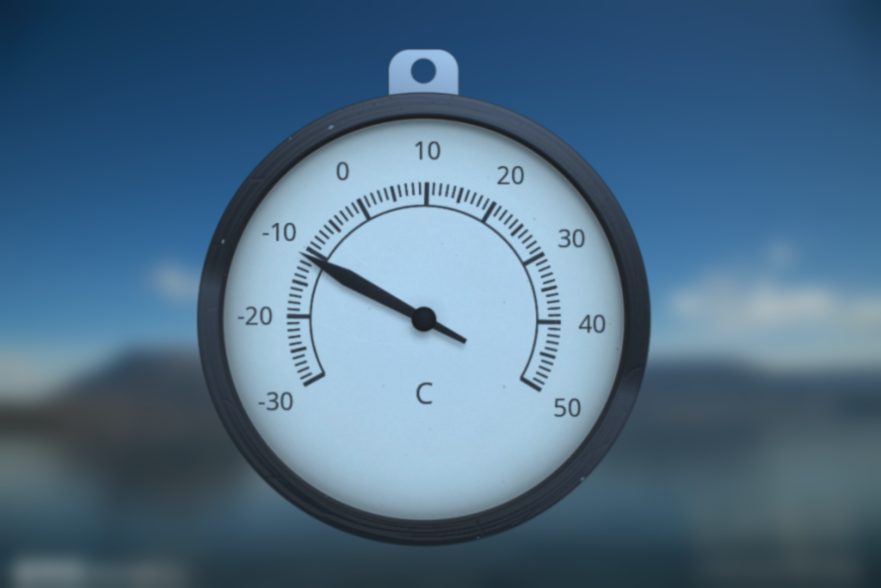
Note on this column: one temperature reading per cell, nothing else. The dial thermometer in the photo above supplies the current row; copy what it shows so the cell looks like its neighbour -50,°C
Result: -11,°C
